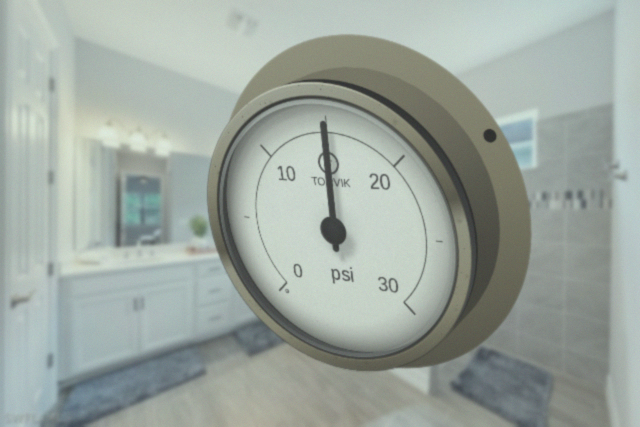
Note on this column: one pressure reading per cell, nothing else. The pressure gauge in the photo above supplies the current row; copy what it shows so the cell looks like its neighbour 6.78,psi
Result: 15,psi
